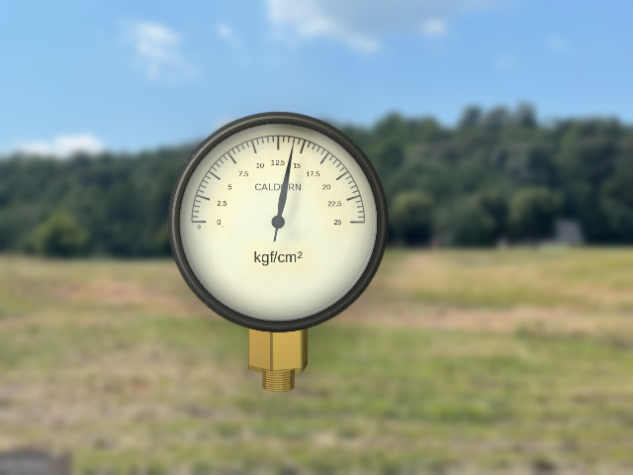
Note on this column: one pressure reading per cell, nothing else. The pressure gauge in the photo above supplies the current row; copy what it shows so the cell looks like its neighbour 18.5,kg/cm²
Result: 14,kg/cm²
